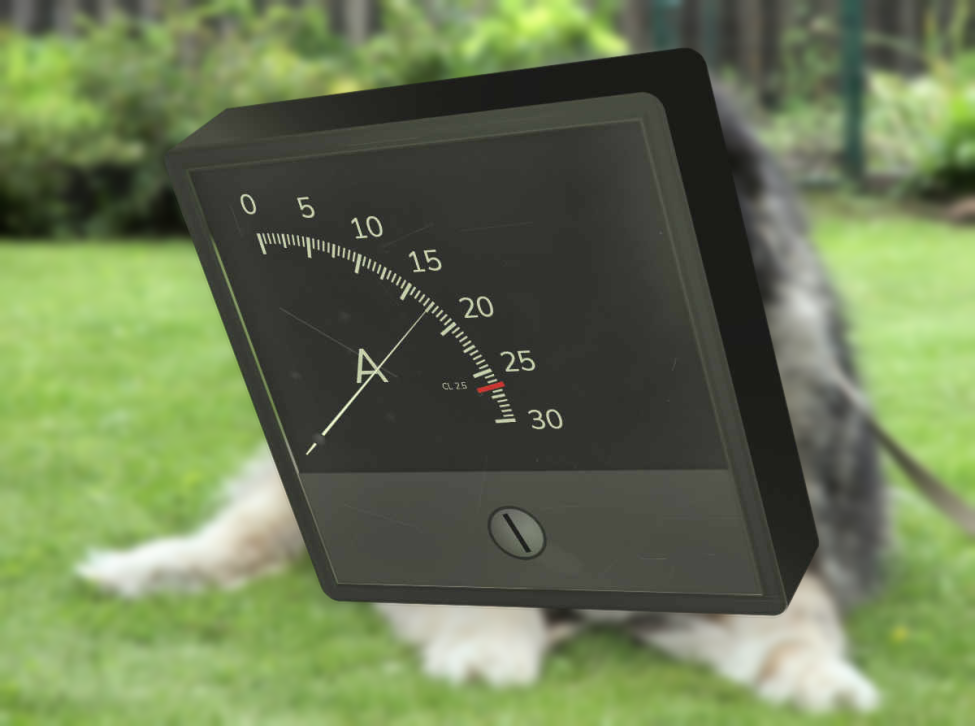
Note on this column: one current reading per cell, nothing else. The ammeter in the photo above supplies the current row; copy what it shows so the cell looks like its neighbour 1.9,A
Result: 17.5,A
